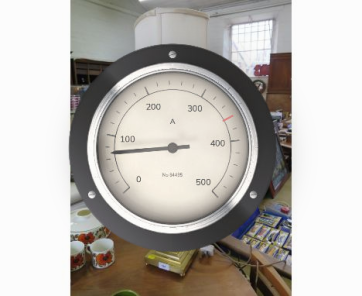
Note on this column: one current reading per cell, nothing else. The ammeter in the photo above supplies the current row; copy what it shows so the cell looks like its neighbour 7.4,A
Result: 70,A
